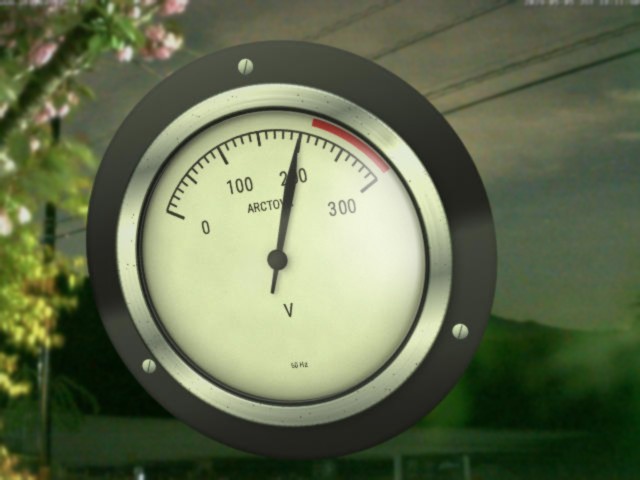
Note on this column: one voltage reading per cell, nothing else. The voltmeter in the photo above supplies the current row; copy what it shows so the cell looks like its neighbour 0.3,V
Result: 200,V
